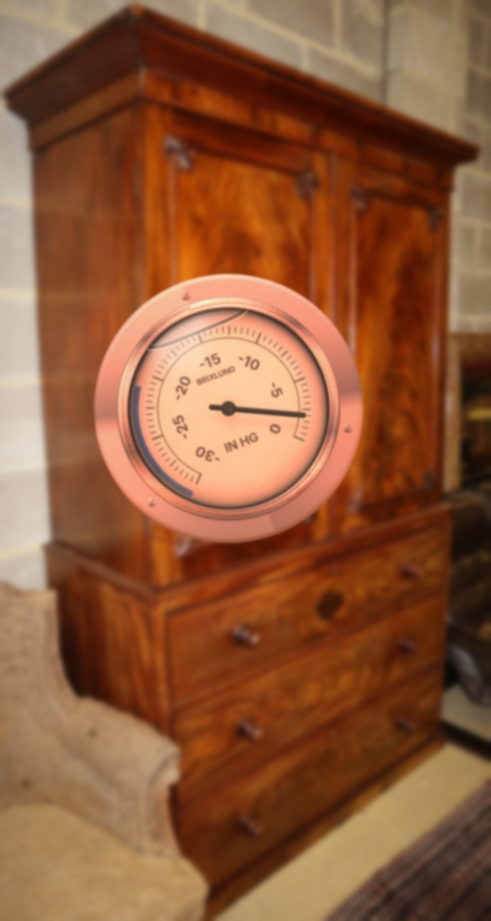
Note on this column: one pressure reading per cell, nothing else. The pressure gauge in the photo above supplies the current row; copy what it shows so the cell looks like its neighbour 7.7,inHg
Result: -2,inHg
